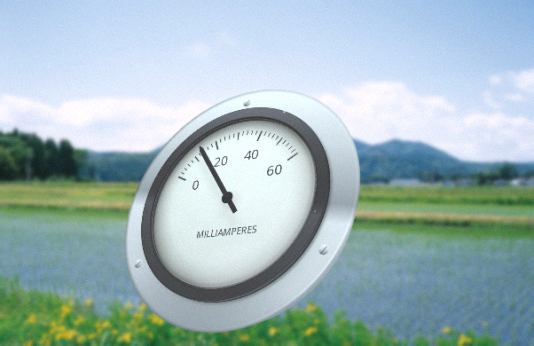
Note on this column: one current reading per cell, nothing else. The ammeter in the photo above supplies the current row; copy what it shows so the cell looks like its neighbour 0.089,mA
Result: 14,mA
